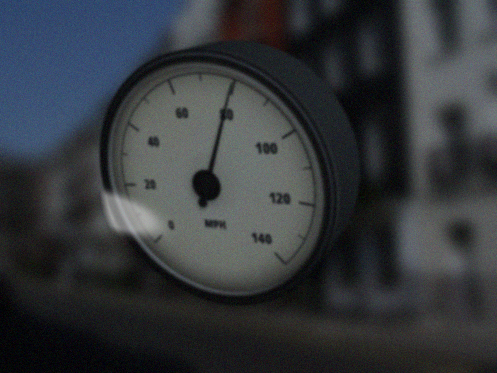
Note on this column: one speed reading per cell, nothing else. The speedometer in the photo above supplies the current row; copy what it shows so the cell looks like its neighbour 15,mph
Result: 80,mph
